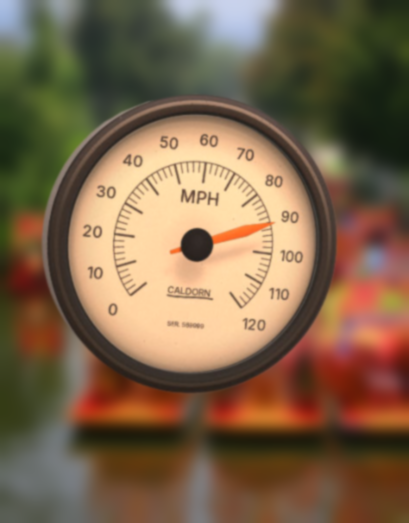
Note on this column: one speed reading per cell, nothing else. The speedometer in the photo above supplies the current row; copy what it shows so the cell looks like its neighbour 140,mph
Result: 90,mph
